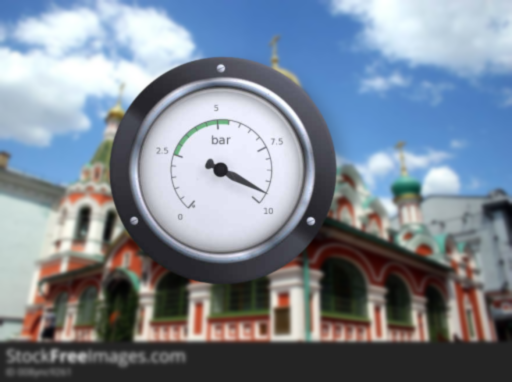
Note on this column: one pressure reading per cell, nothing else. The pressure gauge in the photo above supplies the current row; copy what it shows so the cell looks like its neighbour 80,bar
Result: 9.5,bar
